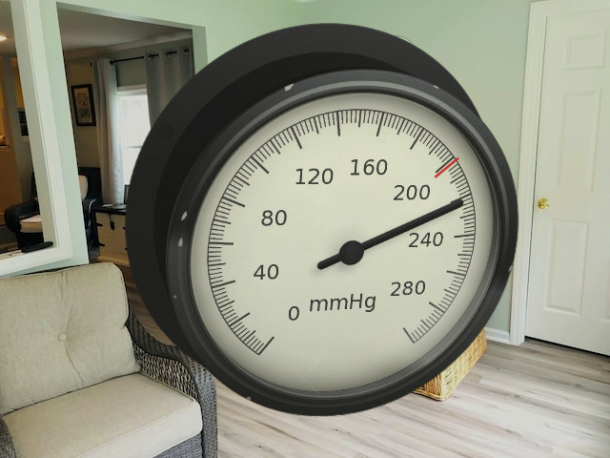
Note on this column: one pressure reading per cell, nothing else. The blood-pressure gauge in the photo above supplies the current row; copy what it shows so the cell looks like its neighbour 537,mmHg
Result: 220,mmHg
